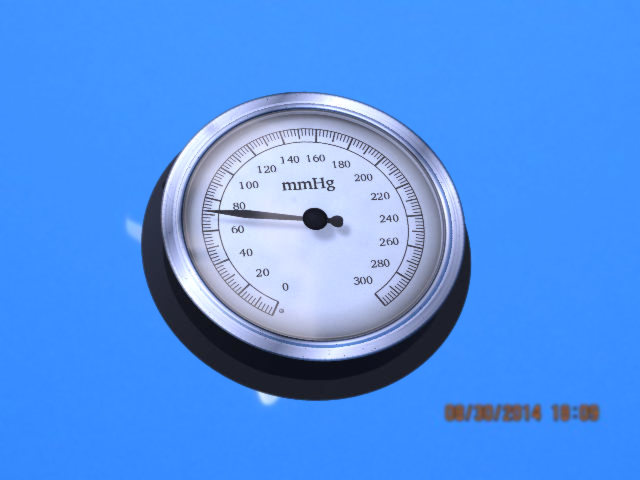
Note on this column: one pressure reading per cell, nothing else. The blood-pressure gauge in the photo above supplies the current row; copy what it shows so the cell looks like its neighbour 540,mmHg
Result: 70,mmHg
